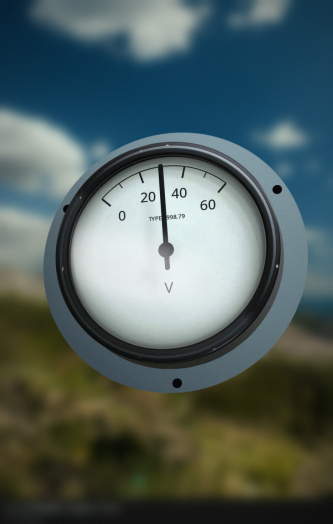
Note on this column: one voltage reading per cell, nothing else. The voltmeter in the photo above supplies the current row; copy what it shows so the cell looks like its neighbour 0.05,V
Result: 30,V
